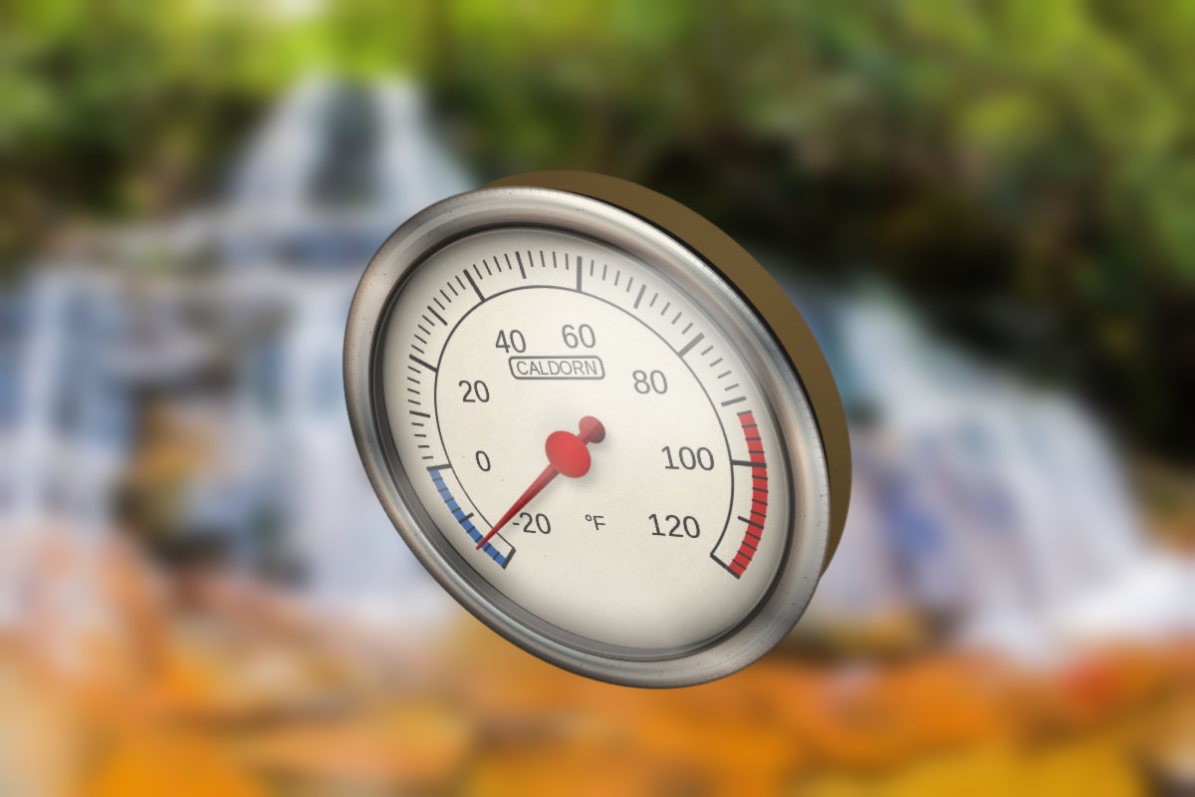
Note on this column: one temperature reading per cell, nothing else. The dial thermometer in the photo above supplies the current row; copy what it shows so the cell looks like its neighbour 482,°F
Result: -15,°F
